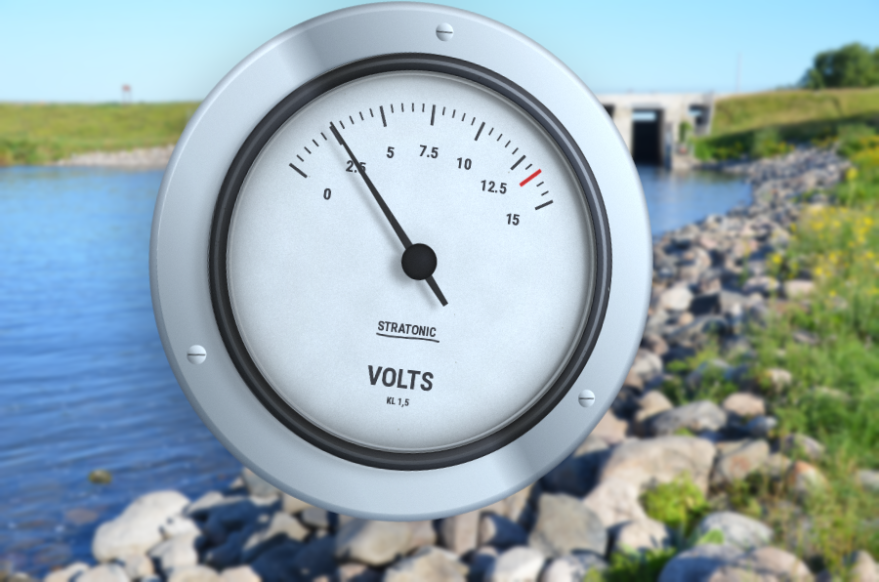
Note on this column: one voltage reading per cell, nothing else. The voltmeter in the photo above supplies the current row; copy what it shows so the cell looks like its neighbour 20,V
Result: 2.5,V
